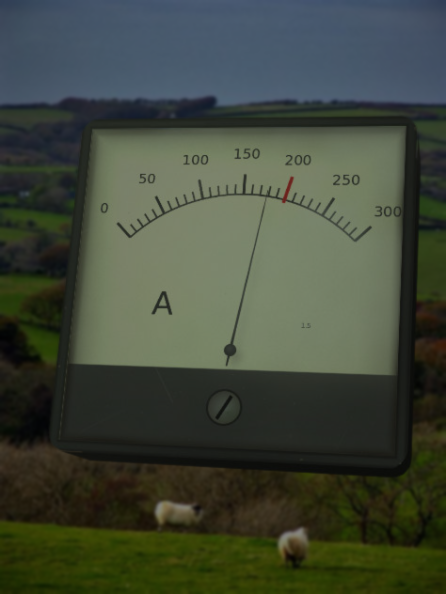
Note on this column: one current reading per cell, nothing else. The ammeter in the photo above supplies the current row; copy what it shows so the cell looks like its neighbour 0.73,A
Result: 180,A
